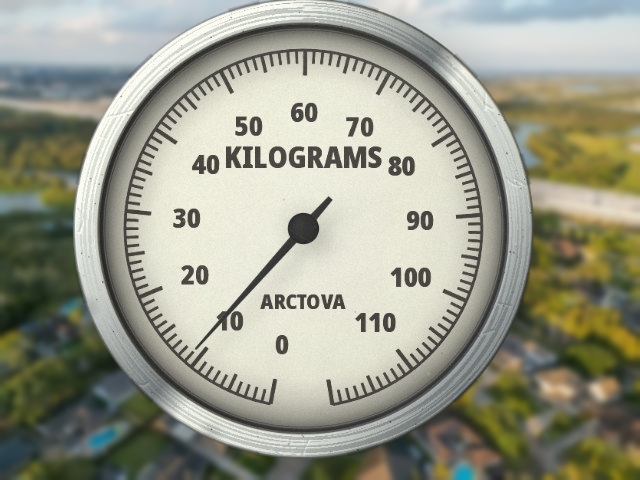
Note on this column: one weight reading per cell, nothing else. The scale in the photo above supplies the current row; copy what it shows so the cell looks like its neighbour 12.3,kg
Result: 11,kg
